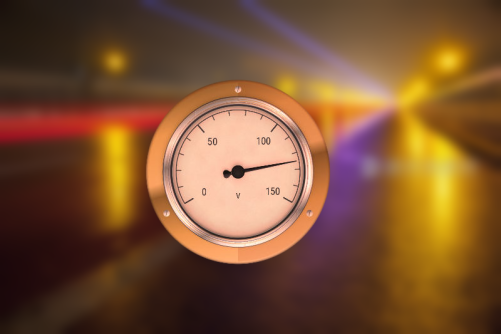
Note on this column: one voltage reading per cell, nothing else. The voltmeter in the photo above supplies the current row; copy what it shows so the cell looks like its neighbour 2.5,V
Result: 125,V
